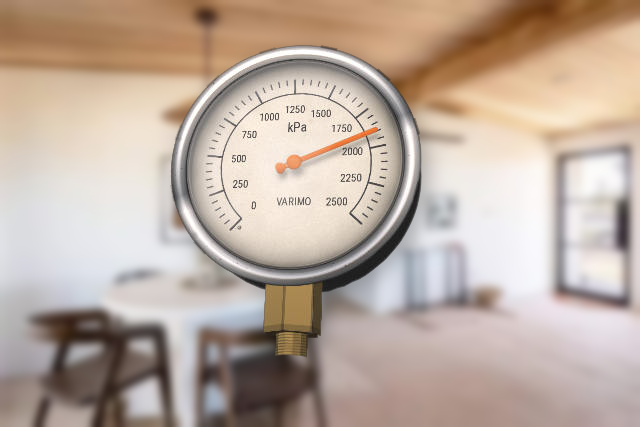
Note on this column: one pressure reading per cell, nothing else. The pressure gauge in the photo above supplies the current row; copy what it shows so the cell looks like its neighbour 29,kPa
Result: 1900,kPa
